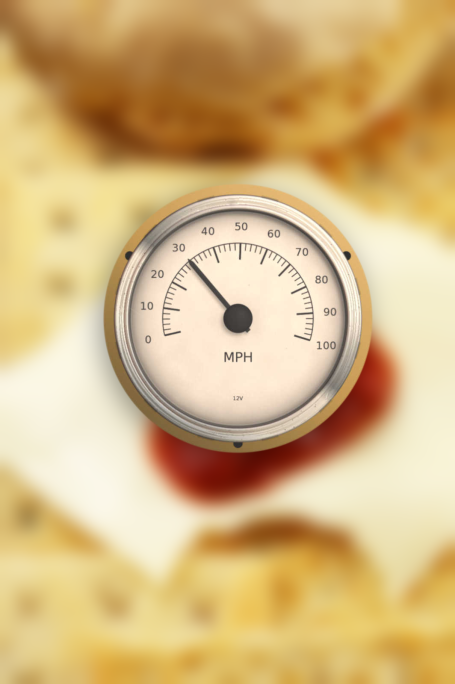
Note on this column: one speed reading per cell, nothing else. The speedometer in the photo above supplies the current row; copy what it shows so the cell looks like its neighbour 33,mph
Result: 30,mph
